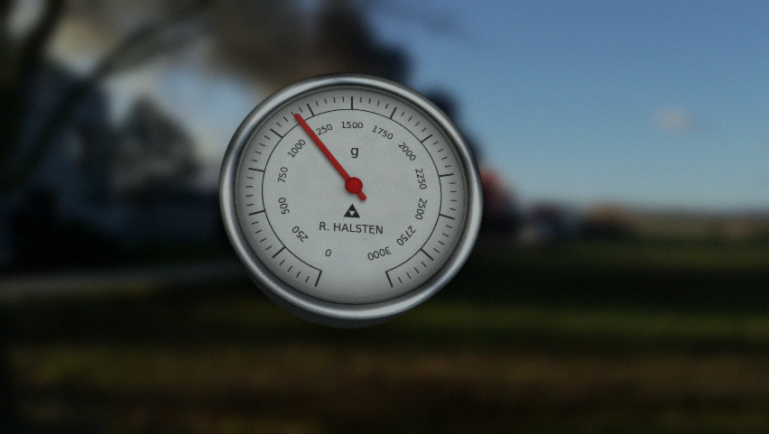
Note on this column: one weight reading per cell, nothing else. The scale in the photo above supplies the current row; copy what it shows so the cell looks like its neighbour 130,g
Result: 1150,g
